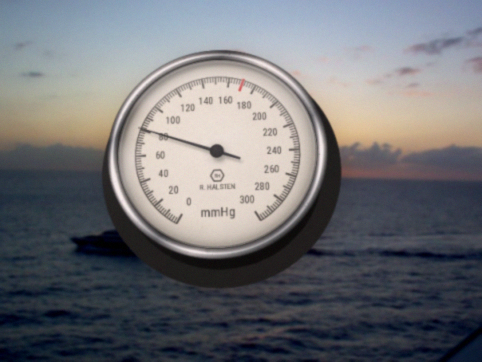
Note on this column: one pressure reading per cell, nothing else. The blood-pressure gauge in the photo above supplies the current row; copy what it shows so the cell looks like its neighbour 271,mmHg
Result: 80,mmHg
